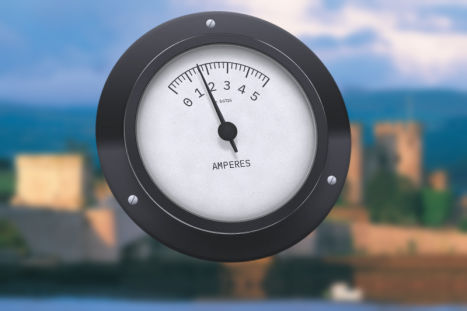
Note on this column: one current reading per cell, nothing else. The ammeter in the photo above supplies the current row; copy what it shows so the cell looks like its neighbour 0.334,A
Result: 1.6,A
